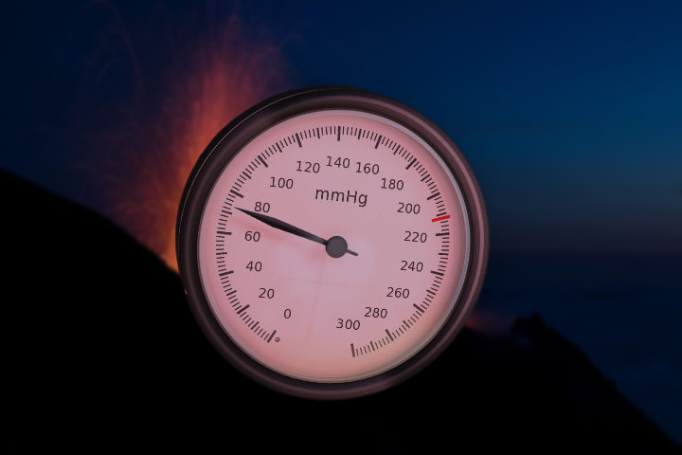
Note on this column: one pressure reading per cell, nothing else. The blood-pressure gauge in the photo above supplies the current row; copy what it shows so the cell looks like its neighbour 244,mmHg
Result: 74,mmHg
